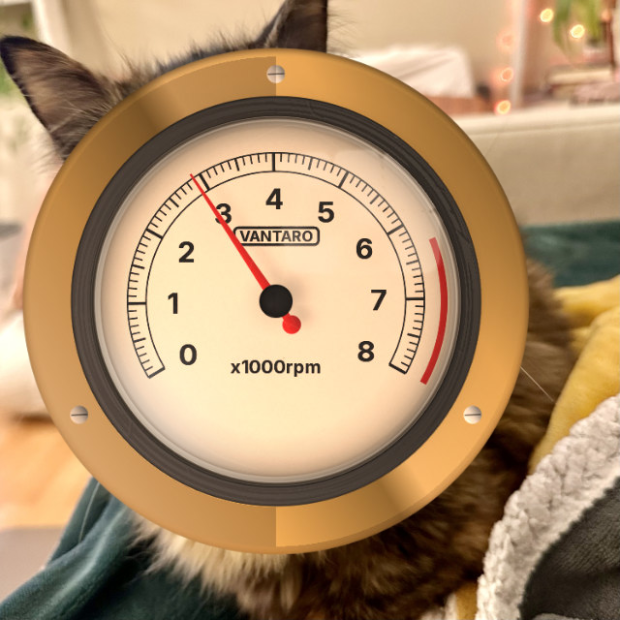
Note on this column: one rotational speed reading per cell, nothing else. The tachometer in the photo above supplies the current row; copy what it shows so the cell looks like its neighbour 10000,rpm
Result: 2900,rpm
